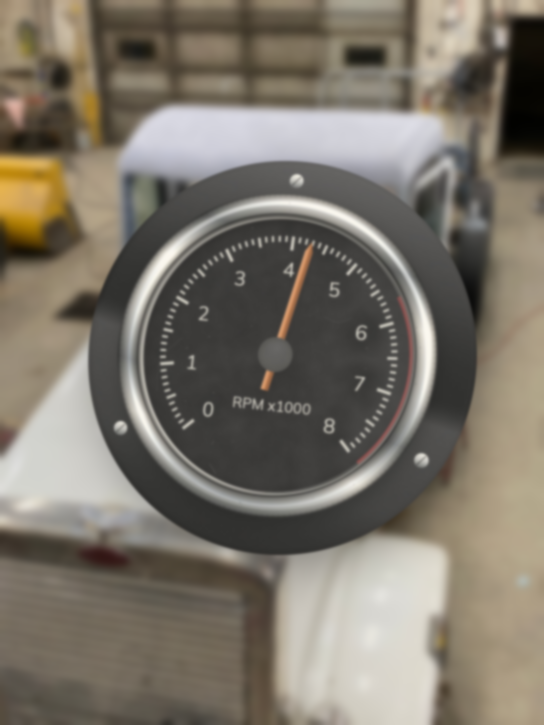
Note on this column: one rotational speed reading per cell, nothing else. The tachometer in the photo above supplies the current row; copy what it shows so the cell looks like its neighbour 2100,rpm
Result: 4300,rpm
